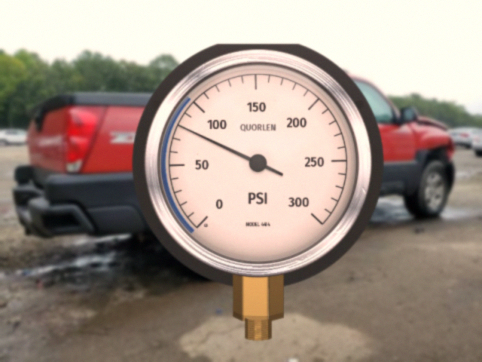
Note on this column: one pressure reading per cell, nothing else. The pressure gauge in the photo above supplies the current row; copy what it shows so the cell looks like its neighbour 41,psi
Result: 80,psi
